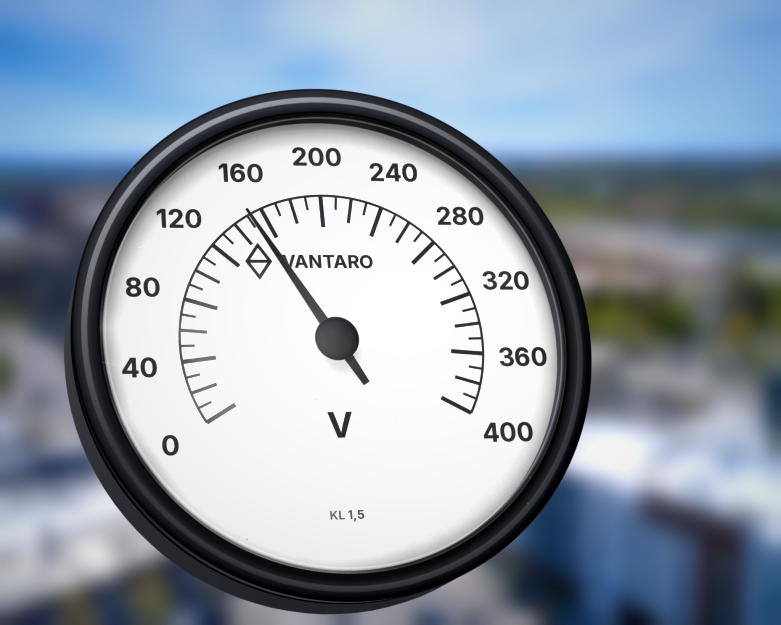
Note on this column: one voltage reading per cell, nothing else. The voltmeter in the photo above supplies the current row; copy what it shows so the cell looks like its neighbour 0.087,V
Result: 150,V
